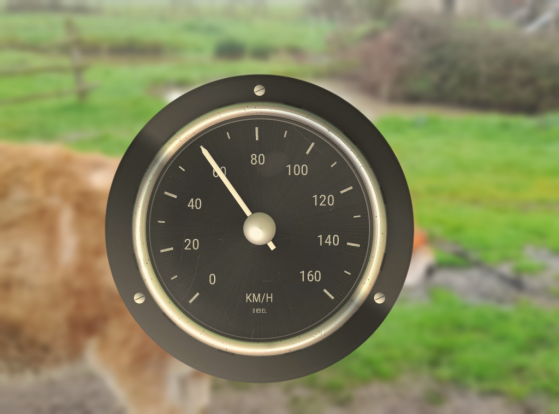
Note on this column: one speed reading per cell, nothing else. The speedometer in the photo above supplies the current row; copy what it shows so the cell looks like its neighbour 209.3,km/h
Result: 60,km/h
